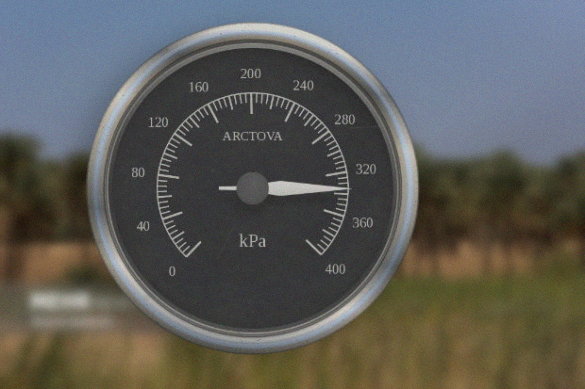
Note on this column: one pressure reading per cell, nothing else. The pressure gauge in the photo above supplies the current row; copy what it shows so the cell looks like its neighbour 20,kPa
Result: 335,kPa
